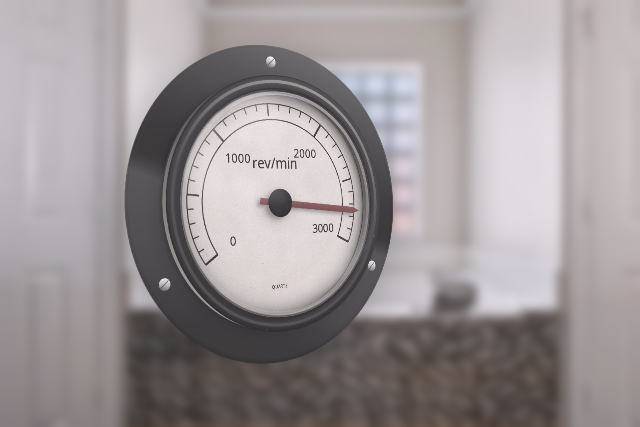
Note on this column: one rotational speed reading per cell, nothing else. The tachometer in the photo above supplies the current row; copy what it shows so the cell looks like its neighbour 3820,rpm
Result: 2750,rpm
